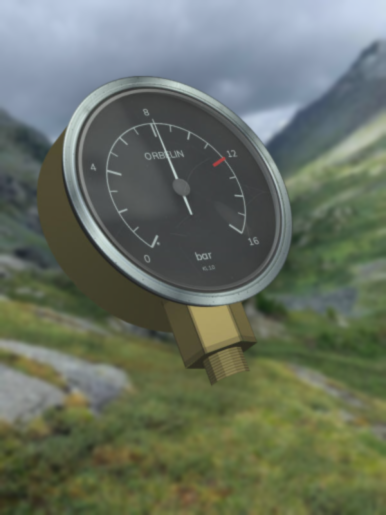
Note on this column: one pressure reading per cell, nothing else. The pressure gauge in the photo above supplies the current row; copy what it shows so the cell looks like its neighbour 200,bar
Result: 8,bar
